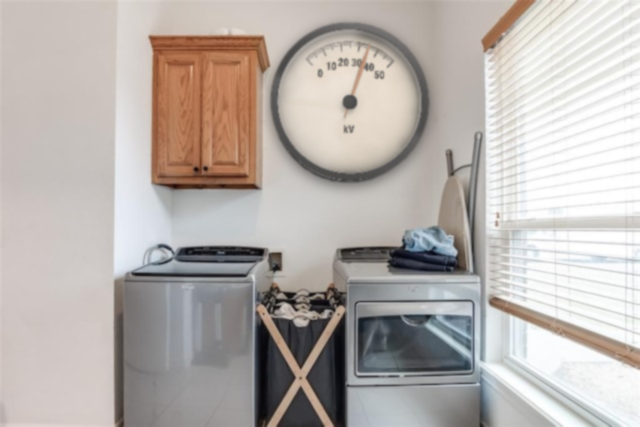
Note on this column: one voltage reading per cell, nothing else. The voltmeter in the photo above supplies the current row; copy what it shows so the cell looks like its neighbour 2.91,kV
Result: 35,kV
